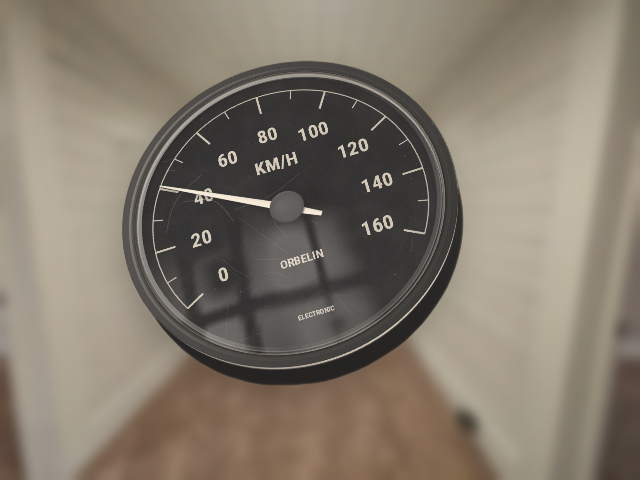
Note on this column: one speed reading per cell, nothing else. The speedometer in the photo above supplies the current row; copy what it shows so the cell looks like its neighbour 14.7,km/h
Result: 40,km/h
